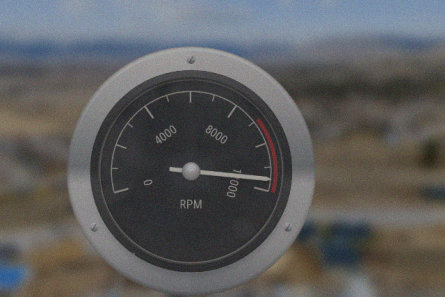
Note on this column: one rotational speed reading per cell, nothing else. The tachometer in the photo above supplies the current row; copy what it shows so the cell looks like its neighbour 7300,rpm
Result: 11500,rpm
